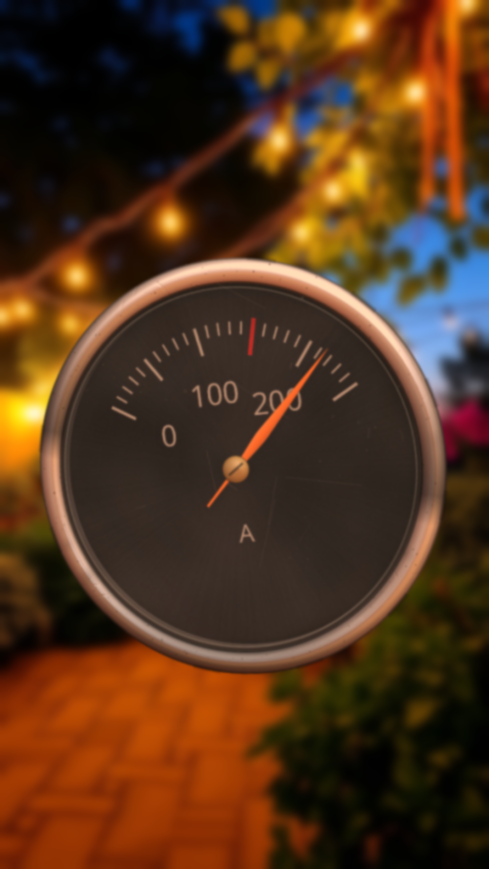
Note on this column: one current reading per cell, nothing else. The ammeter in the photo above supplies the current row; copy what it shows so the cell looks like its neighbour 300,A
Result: 215,A
